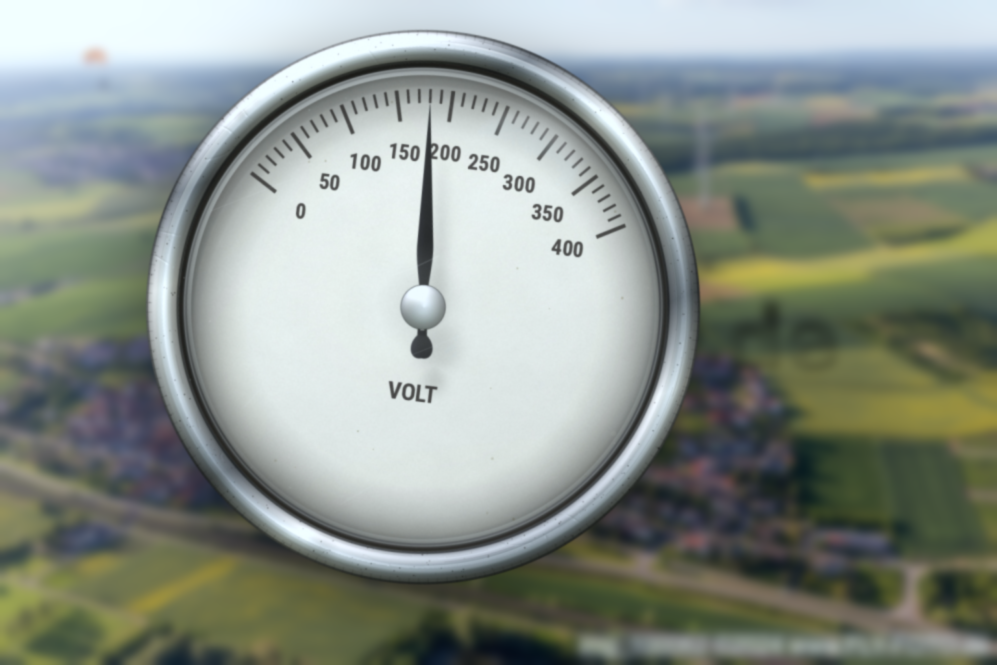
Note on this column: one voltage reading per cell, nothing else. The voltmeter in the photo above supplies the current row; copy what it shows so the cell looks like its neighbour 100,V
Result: 180,V
